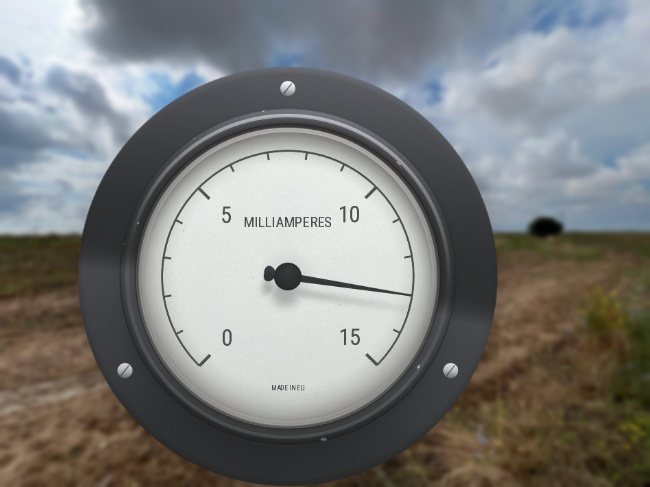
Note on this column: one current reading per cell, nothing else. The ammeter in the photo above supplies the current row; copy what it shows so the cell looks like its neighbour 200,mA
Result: 13,mA
